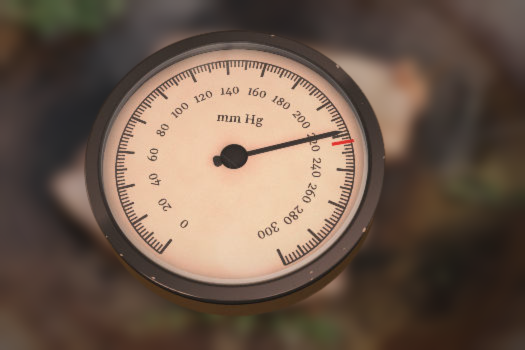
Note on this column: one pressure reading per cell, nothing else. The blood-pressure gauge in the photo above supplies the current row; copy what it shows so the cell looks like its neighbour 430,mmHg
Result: 220,mmHg
